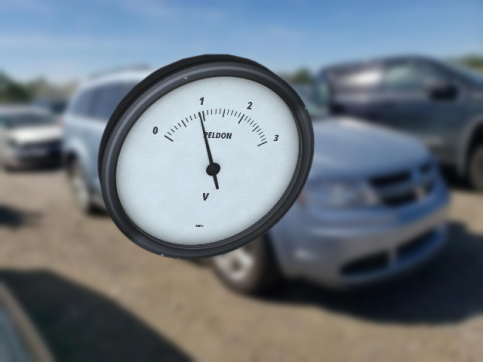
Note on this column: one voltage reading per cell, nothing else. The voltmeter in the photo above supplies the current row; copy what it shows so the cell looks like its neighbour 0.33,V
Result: 0.9,V
